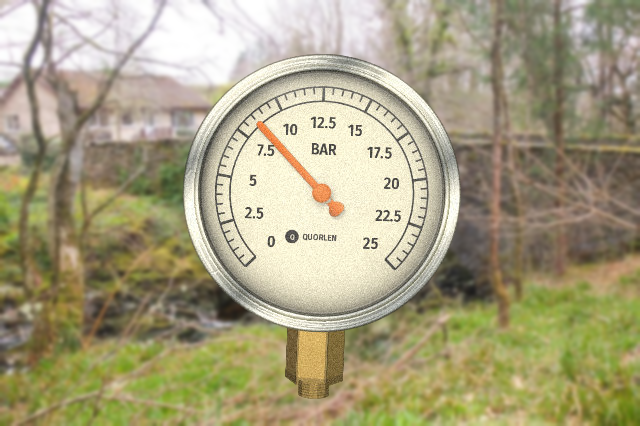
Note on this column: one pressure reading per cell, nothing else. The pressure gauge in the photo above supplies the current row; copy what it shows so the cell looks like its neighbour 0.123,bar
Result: 8.5,bar
